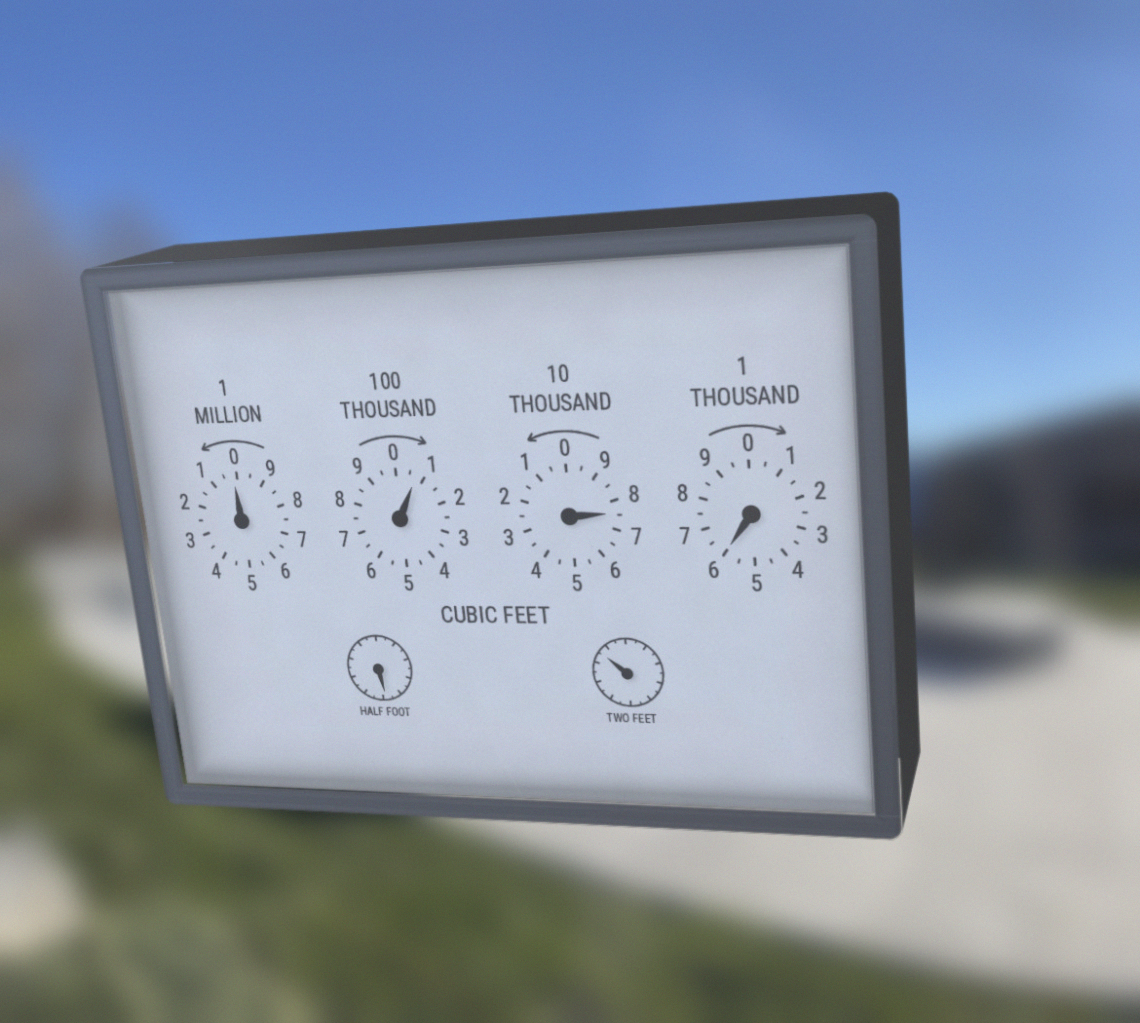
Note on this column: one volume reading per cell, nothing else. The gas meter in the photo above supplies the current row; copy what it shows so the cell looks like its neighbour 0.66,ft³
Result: 7600,ft³
